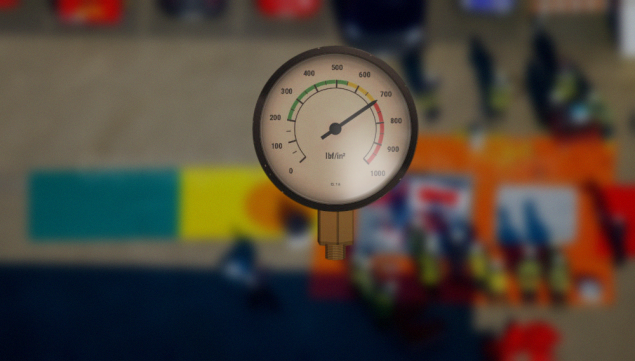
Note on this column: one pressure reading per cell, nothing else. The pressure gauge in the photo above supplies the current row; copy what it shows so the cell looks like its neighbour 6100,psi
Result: 700,psi
